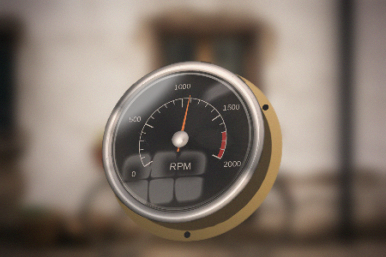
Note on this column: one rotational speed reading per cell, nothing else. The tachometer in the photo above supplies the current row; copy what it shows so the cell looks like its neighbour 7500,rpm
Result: 1100,rpm
